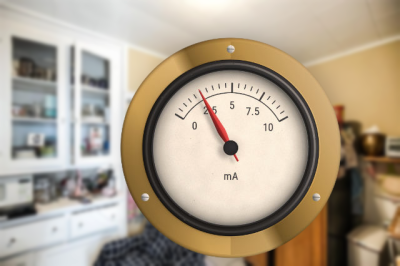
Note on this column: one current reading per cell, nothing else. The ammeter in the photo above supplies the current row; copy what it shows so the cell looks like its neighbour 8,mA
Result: 2.5,mA
